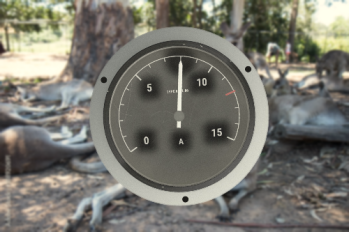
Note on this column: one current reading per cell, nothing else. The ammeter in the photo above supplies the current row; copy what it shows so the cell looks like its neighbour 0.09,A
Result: 8,A
